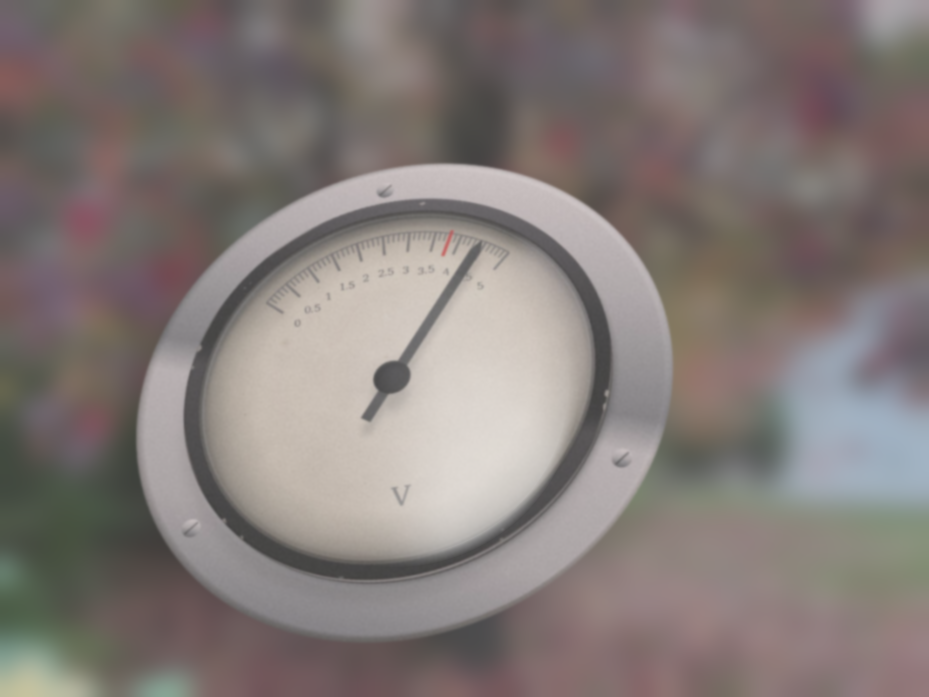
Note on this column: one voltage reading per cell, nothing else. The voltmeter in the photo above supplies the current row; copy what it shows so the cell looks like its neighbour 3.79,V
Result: 4.5,V
